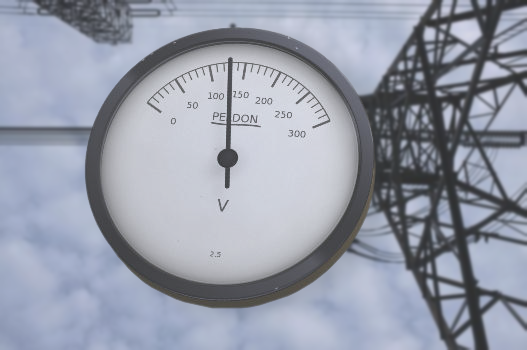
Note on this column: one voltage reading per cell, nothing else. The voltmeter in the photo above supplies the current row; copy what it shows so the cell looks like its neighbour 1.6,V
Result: 130,V
